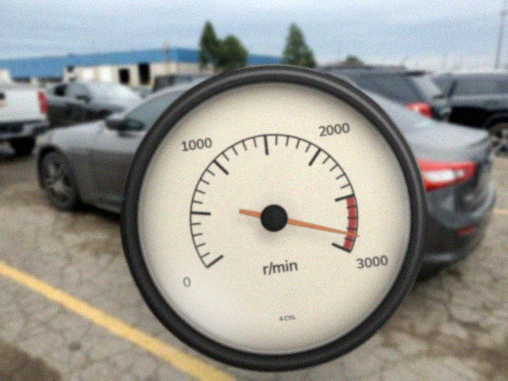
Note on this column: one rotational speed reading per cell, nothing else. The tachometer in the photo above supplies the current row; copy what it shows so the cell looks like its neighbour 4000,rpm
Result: 2850,rpm
